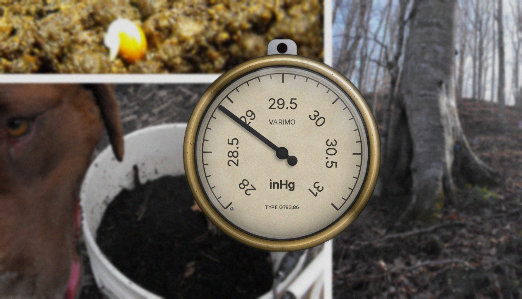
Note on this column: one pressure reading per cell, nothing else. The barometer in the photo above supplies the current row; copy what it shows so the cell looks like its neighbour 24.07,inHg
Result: 28.9,inHg
